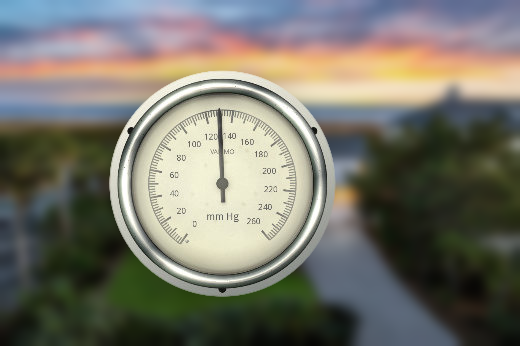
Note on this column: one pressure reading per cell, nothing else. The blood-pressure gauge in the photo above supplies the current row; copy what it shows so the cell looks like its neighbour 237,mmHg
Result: 130,mmHg
